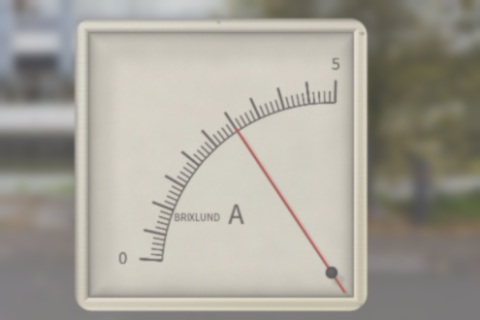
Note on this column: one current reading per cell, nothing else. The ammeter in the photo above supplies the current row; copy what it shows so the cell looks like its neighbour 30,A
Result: 3,A
